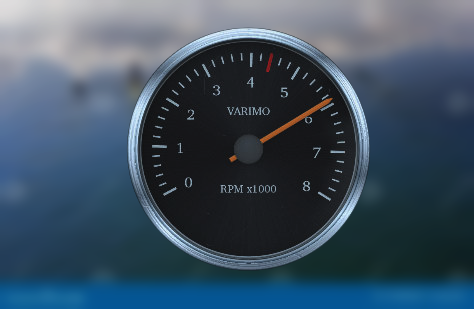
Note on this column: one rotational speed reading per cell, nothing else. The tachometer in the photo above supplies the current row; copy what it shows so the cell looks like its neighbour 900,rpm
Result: 5900,rpm
